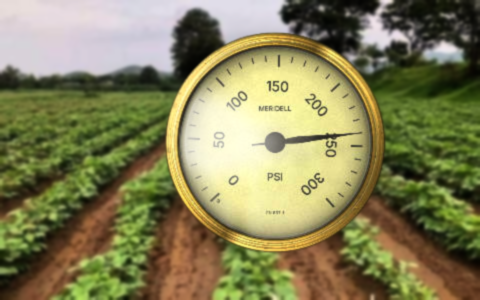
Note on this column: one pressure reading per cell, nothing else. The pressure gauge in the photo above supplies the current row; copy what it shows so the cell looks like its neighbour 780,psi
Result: 240,psi
